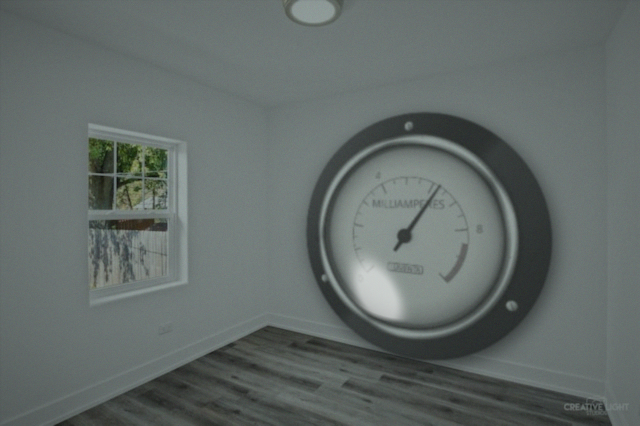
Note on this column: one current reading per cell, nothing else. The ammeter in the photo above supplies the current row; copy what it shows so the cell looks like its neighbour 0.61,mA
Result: 6.25,mA
